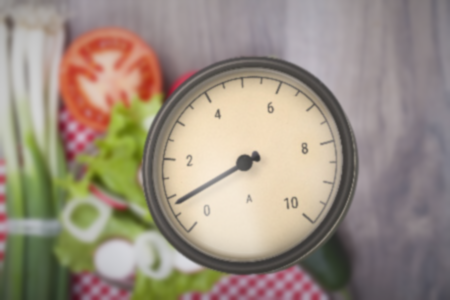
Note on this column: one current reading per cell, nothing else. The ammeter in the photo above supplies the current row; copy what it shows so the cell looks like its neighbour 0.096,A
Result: 0.75,A
